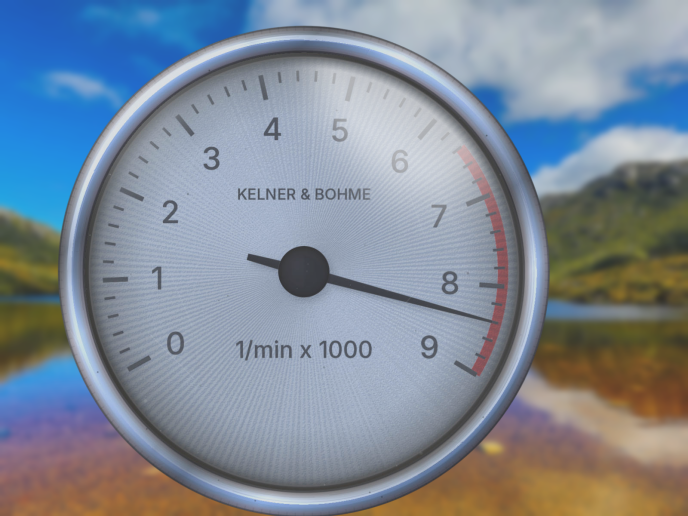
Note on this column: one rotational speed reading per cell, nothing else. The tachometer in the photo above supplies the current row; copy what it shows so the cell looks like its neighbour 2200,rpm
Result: 8400,rpm
